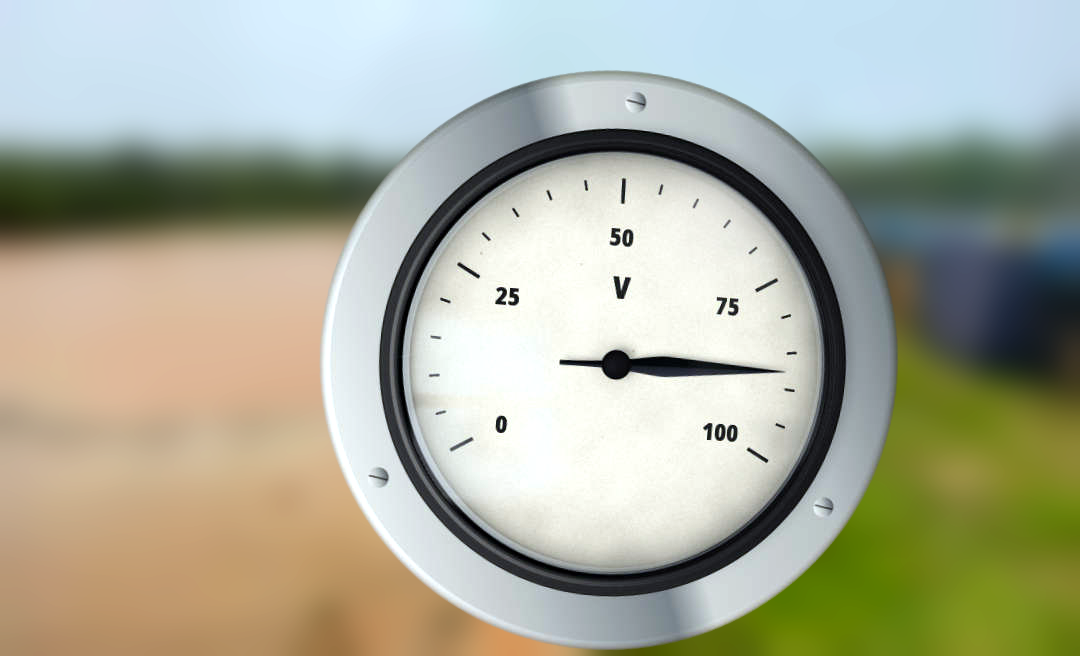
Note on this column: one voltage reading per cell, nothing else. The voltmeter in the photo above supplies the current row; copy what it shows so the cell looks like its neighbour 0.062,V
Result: 87.5,V
